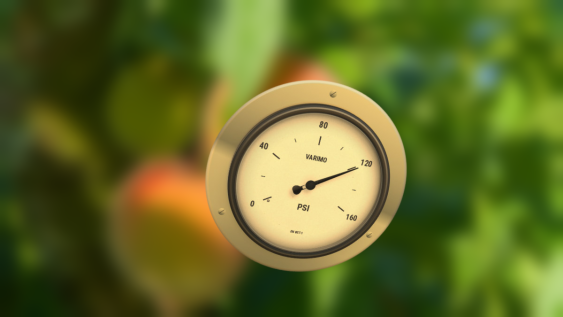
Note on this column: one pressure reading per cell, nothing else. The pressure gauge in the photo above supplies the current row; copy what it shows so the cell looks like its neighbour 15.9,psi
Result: 120,psi
